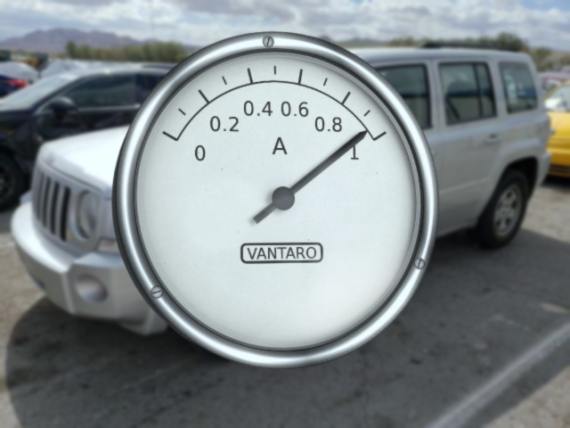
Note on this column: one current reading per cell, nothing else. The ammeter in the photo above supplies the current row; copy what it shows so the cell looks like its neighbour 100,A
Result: 0.95,A
